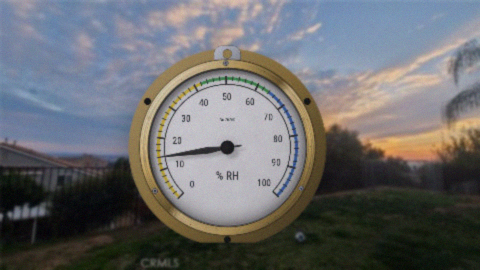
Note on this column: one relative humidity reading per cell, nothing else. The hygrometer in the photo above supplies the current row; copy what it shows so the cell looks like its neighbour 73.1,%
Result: 14,%
